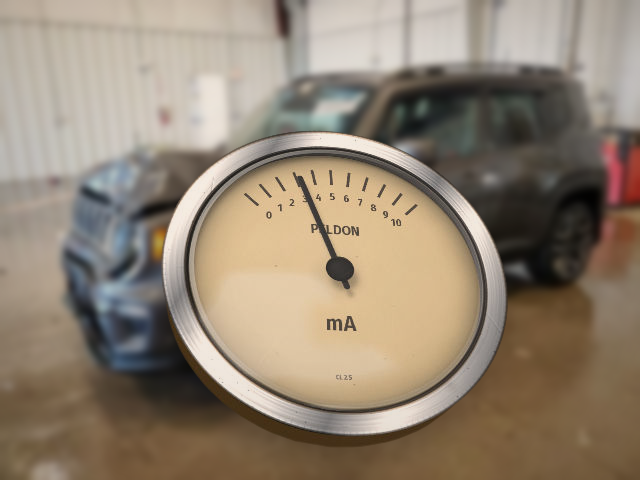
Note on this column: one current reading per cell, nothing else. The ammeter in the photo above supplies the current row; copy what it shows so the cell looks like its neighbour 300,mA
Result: 3,mA
